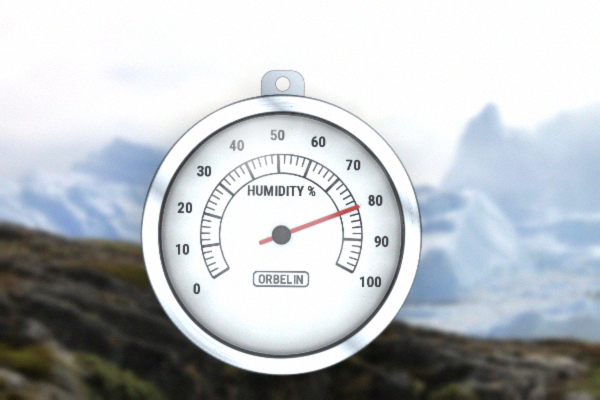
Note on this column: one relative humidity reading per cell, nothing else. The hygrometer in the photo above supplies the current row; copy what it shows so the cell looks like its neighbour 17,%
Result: 80,%
